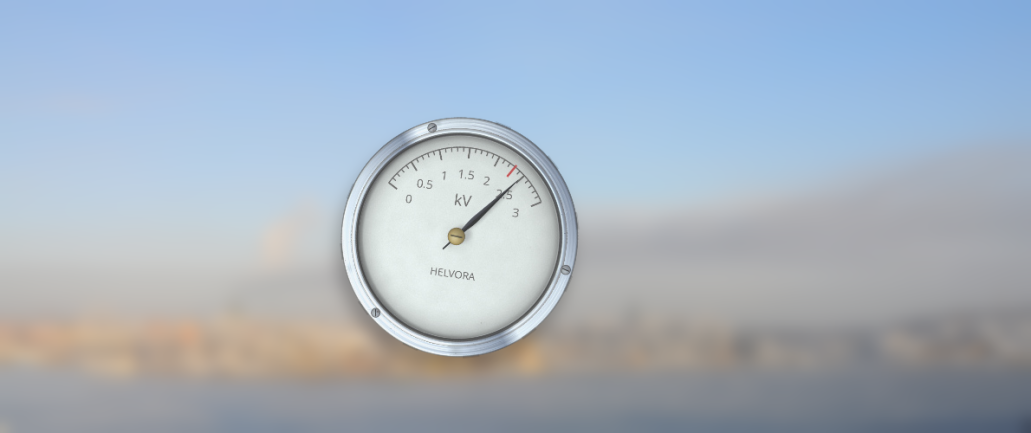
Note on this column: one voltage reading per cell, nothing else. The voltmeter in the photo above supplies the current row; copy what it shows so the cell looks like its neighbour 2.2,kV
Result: 2.5,kV
